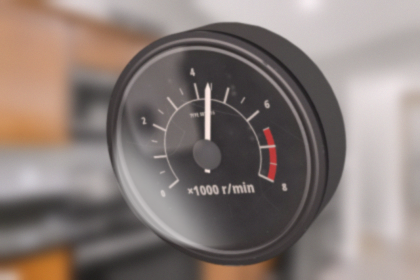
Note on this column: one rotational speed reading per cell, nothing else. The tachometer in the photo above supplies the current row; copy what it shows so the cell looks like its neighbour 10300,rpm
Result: 4500,rpm
